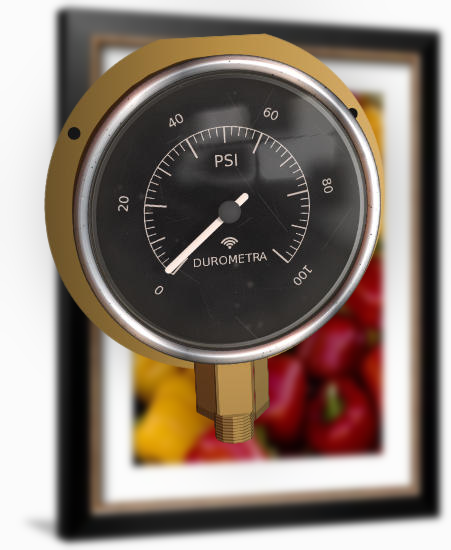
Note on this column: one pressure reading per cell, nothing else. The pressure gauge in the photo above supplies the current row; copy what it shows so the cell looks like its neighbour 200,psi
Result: 2,psi
